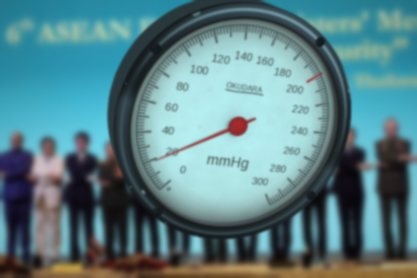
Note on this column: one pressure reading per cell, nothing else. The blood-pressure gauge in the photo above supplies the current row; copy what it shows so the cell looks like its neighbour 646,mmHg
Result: 20,mmHg
